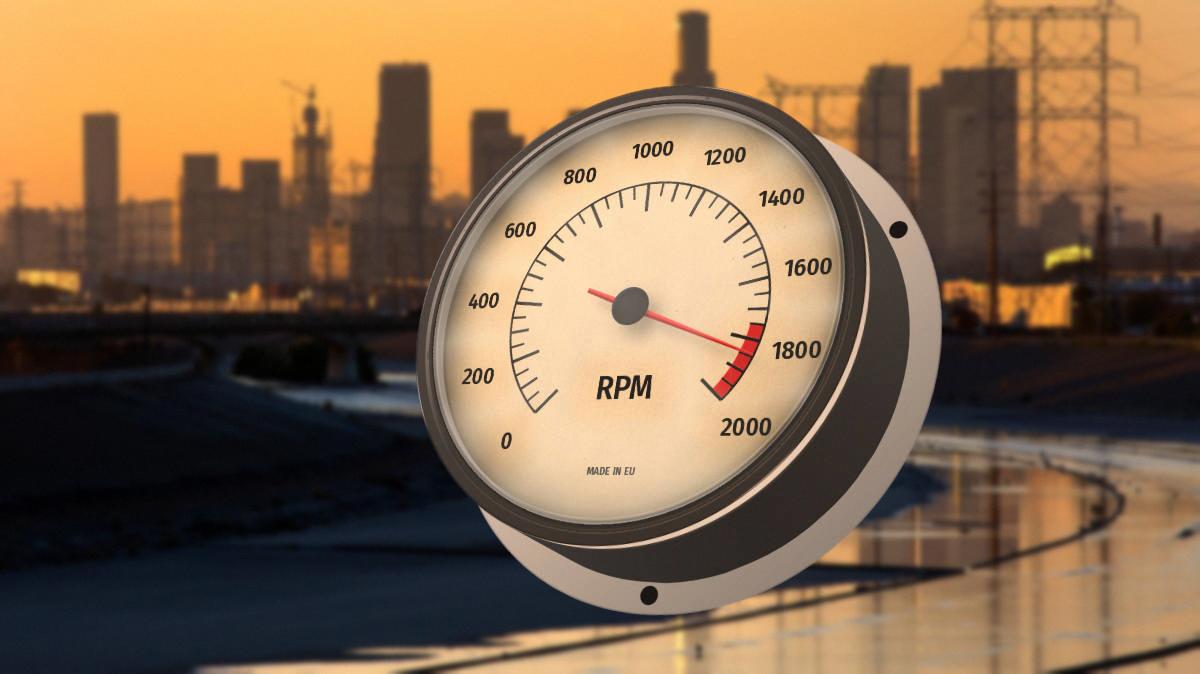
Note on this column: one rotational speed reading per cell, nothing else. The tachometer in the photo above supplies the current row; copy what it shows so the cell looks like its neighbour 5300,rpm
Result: 1850,rpm
